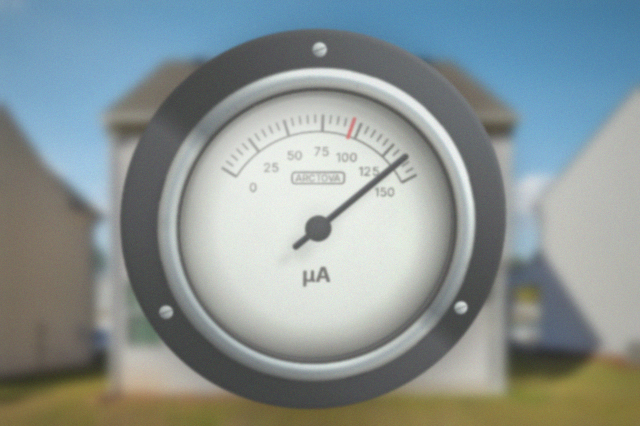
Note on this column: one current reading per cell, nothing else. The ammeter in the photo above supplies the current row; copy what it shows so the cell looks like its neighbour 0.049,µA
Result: 135,µA
